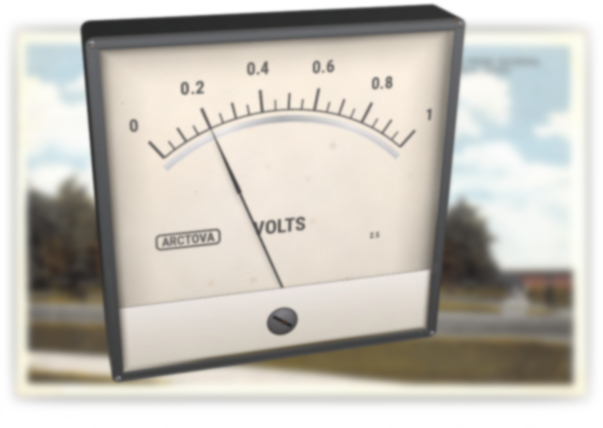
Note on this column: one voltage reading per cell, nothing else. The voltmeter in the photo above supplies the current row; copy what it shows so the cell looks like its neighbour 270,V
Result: 0.2,V
